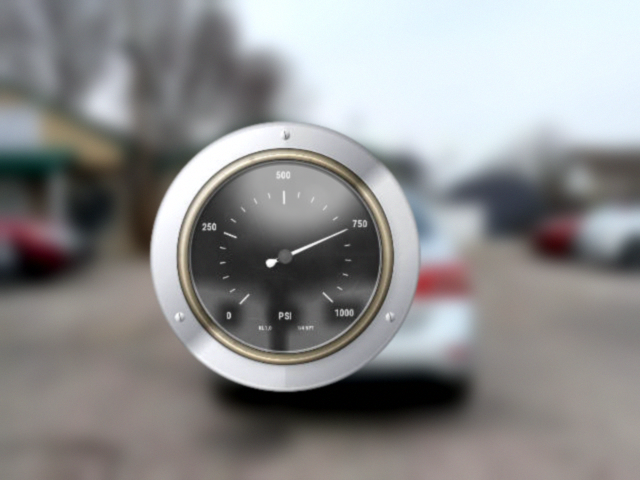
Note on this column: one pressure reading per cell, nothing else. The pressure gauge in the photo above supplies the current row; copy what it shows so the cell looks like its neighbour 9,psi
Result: 750,psi
